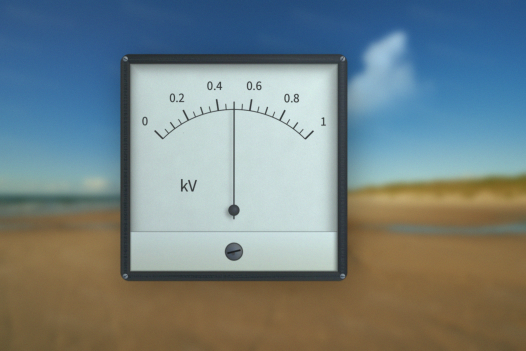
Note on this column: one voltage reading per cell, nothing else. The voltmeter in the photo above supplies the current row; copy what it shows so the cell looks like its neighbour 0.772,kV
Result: 0.5,kV
